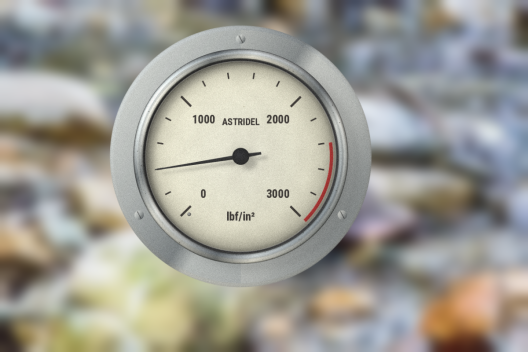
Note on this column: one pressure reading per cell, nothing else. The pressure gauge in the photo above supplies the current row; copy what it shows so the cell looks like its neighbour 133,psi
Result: 400,psi
